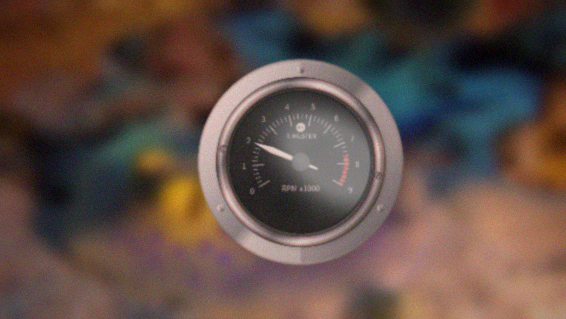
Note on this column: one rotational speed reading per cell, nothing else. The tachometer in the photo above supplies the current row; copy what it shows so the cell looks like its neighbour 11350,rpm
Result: 2000,rpm
